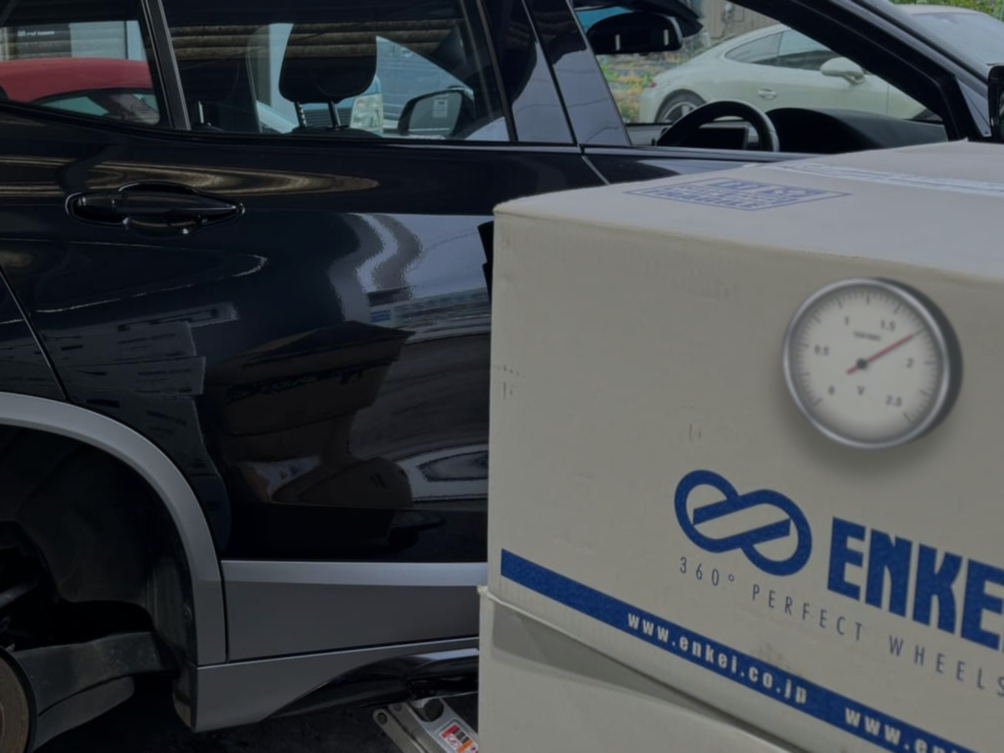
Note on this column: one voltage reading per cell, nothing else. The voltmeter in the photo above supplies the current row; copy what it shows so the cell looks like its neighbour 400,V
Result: 1.75,V
